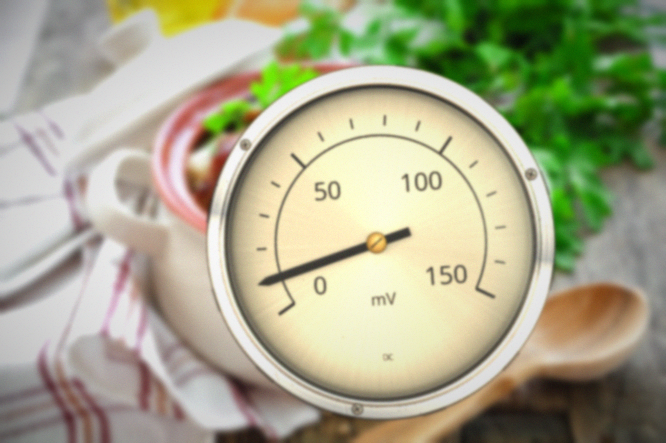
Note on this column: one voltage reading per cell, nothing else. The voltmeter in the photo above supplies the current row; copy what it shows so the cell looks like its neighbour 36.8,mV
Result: 10,mV
